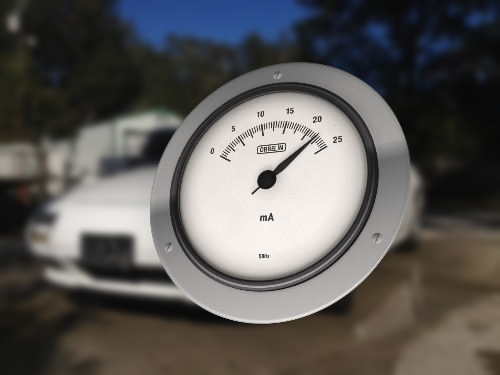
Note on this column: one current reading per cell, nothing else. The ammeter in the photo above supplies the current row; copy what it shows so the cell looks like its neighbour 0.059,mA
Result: 22.5,mA
